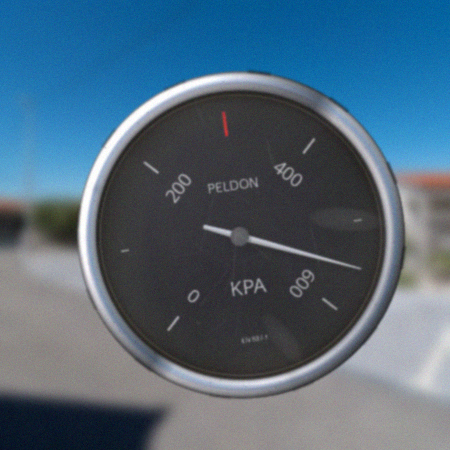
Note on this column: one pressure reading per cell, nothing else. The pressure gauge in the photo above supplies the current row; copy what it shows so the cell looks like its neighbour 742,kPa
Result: 550,kPa
